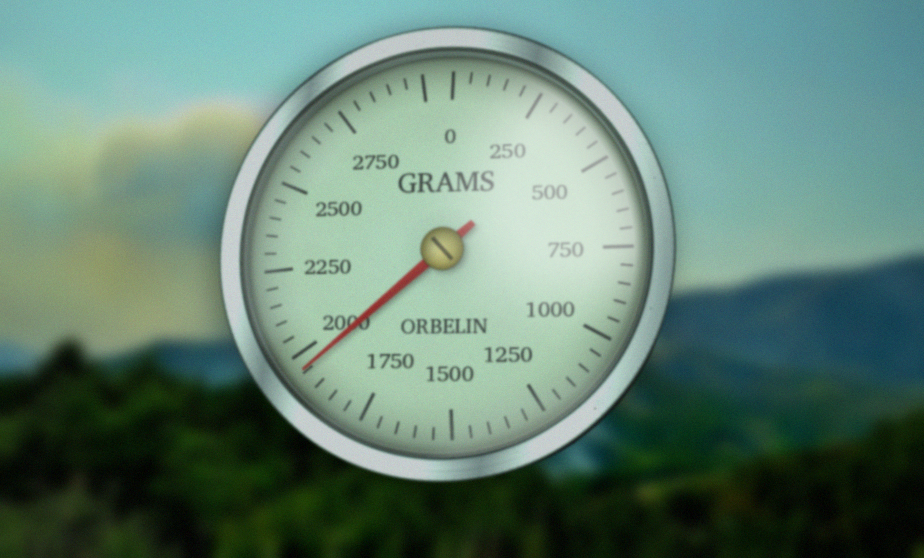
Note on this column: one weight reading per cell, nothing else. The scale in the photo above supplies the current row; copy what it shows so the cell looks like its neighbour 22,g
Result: 1950,g
